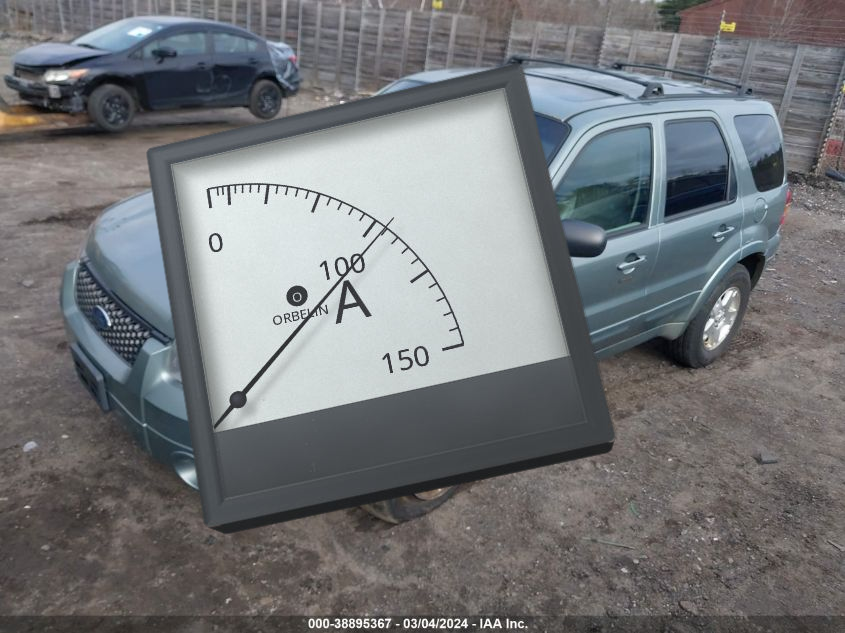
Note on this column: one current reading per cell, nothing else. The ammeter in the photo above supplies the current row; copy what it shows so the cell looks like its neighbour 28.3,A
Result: 105,A
